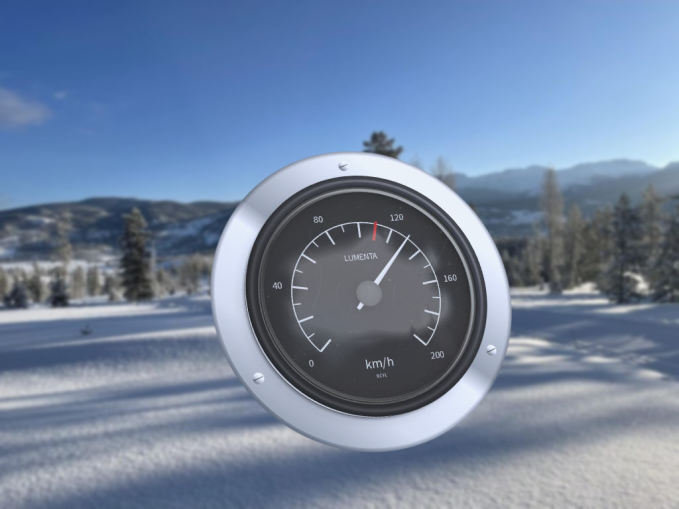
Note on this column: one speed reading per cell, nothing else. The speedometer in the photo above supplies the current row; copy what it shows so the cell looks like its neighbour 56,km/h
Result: 130,km/h
